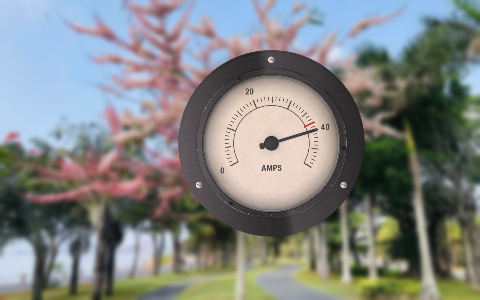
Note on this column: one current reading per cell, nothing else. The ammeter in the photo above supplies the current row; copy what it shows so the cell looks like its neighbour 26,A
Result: 40,A
